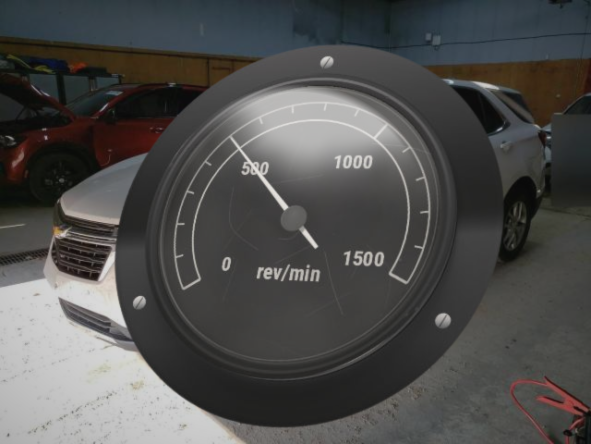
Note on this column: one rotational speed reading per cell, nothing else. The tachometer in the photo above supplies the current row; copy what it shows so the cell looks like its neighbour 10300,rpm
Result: 500,rpm
